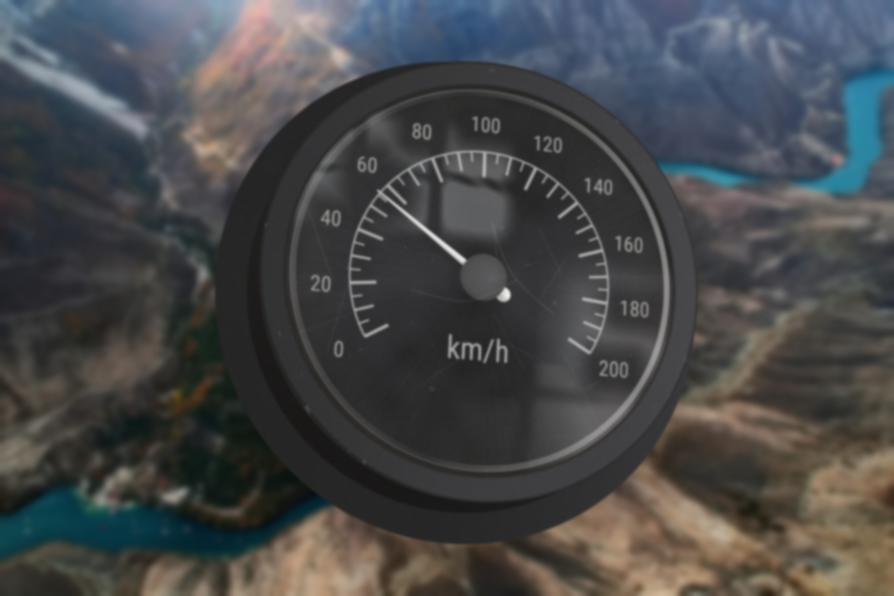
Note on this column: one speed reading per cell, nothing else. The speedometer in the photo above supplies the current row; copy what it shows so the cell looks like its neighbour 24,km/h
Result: 55,km/h
